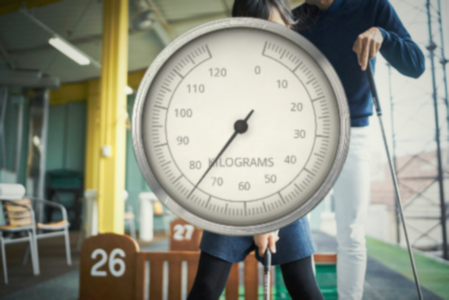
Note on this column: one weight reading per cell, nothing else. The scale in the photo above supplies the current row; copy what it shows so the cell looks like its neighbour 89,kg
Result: 75,kg
